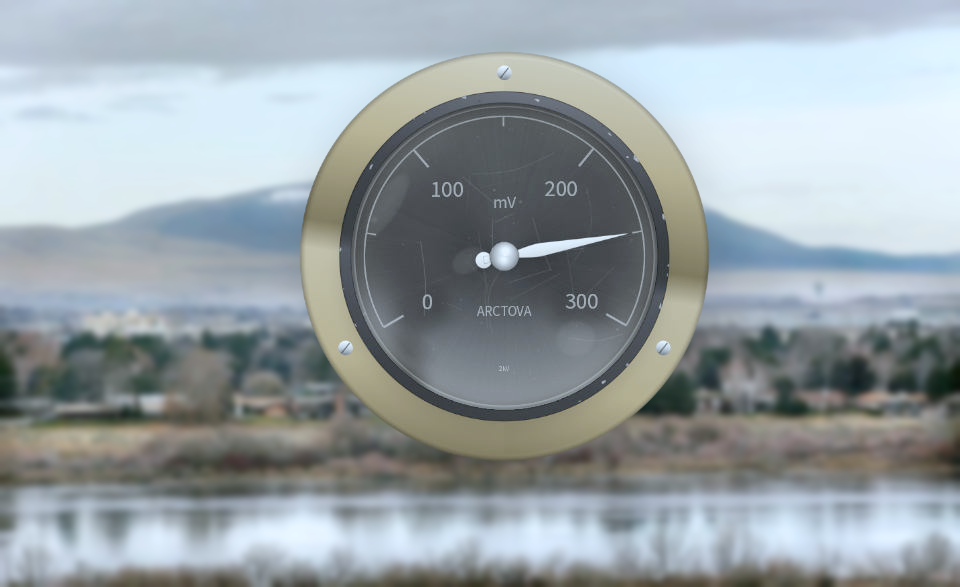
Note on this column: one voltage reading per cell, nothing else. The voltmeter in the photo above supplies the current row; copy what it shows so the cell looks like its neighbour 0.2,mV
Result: 250,mV
